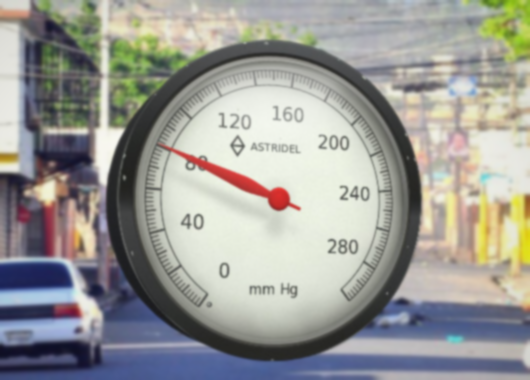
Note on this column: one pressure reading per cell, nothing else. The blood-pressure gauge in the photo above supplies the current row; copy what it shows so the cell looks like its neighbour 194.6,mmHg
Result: 80,mmHg
